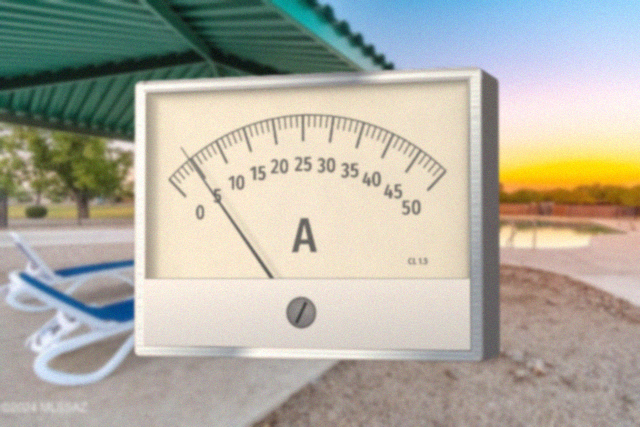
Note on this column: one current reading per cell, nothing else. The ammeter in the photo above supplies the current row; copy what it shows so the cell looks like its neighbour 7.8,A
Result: 5,A
